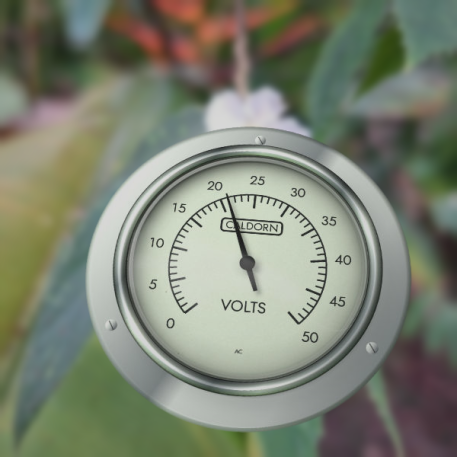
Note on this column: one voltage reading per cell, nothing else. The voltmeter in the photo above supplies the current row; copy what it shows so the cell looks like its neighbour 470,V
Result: 21,V
